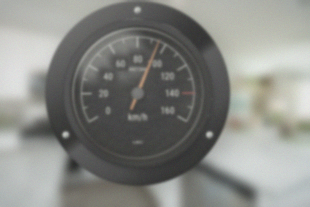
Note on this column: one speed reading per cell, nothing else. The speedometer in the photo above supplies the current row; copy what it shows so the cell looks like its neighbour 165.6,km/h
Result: 95,km/h
